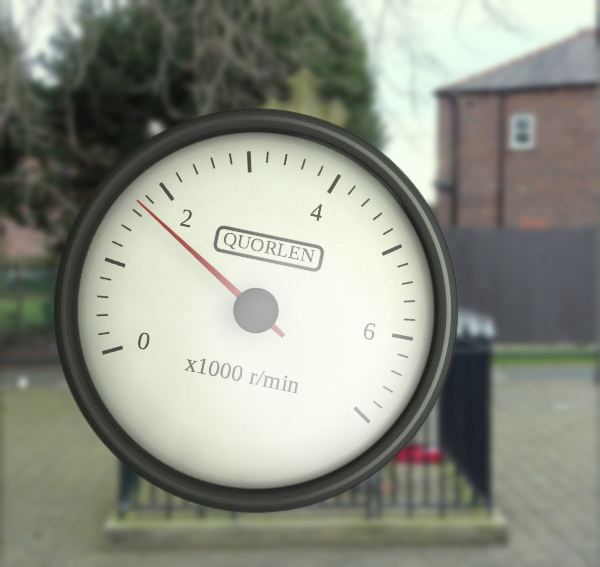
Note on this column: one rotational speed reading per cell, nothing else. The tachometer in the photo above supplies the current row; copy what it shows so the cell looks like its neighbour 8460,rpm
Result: 1700,rpm
